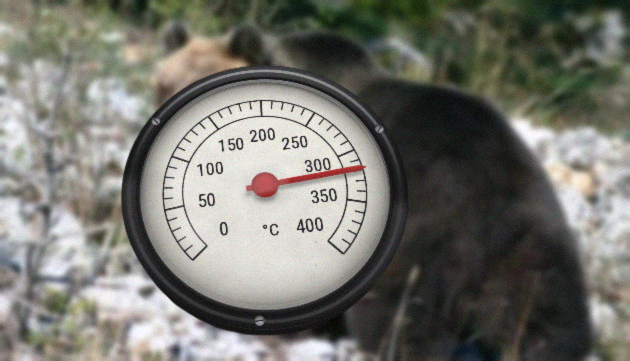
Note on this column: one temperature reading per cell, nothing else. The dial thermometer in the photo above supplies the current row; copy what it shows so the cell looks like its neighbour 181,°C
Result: 320,°C
